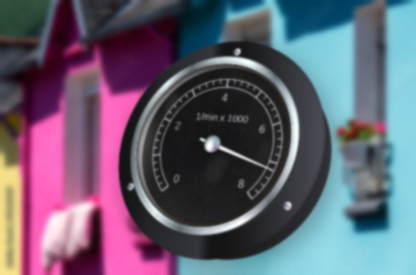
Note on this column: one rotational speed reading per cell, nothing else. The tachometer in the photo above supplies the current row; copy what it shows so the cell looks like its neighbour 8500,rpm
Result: 7200,rpm
